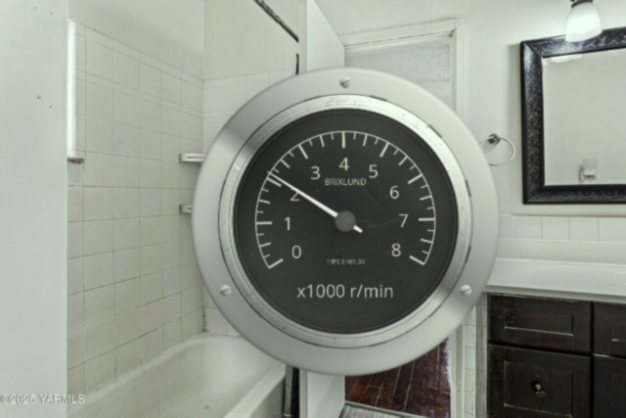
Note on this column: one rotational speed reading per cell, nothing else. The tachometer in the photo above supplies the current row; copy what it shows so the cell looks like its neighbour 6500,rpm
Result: 2125,rpm
